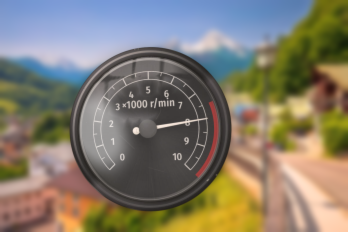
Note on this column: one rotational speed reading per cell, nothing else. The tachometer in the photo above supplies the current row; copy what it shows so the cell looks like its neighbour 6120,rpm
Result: 8000,rpm
